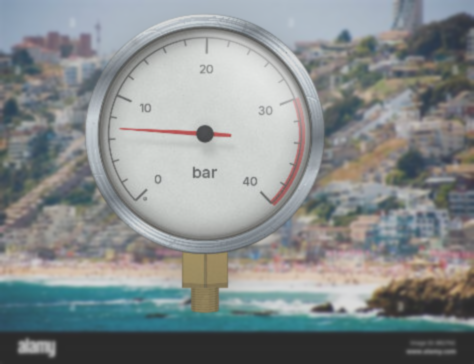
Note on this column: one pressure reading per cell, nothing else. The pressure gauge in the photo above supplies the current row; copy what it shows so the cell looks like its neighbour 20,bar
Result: 7,bar
